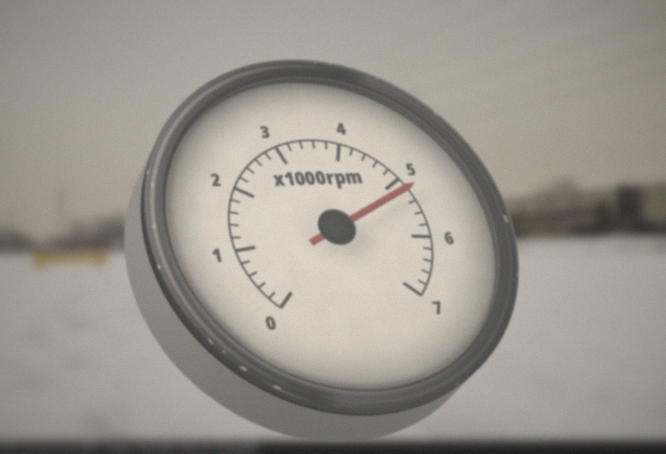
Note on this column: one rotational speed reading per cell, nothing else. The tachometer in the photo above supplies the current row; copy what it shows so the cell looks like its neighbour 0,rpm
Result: 5200,rpm
